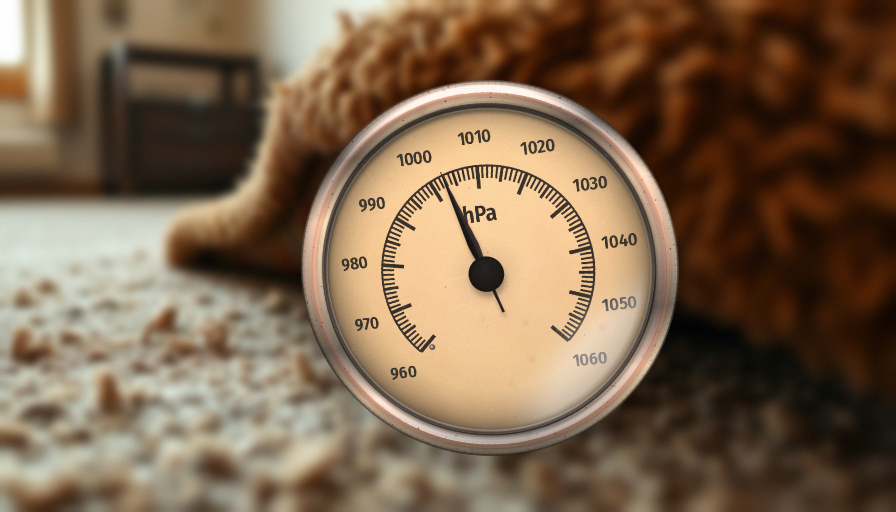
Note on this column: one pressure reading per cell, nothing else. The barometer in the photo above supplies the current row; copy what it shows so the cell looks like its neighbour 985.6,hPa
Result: 1003,hPa
